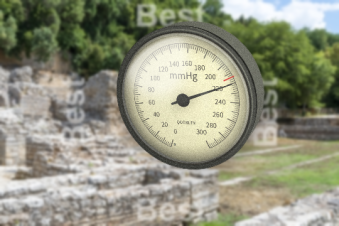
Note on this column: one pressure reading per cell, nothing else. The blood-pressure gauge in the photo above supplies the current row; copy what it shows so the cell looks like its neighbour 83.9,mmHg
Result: 220,mmHg
